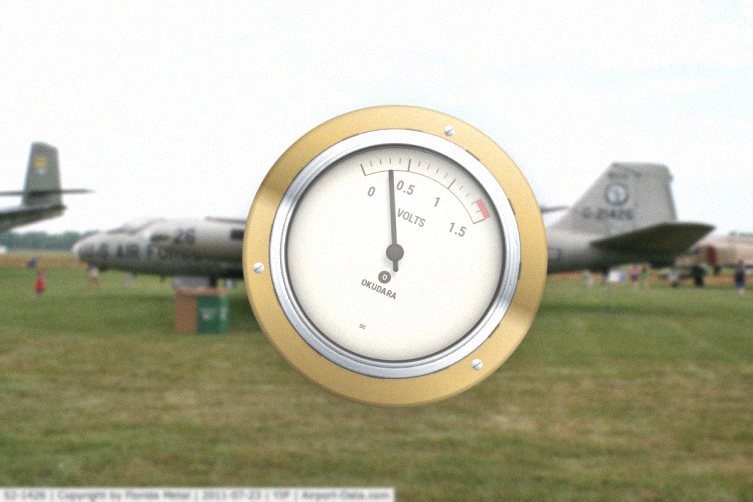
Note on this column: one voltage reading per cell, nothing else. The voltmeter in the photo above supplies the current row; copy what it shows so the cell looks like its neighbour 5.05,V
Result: 0.3,V
